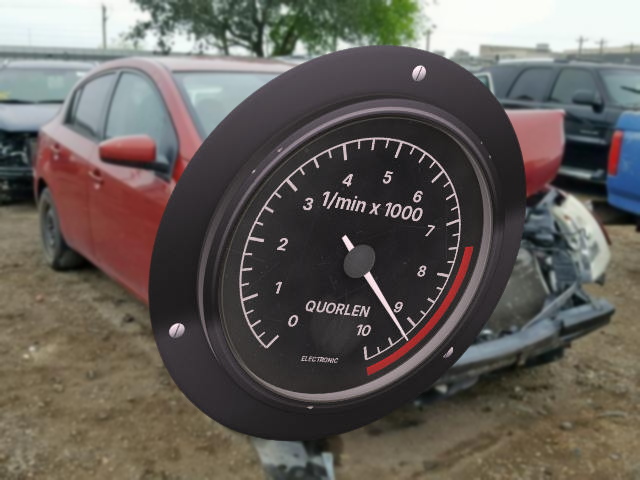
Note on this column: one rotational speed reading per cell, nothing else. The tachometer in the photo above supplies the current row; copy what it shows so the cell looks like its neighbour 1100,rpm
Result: 9250,rpm
